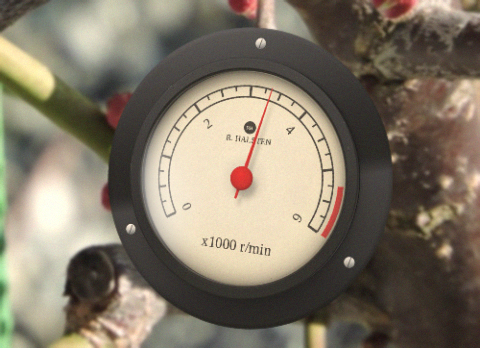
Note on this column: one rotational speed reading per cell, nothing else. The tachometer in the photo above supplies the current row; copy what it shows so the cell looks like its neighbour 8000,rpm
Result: 3375,rpm
